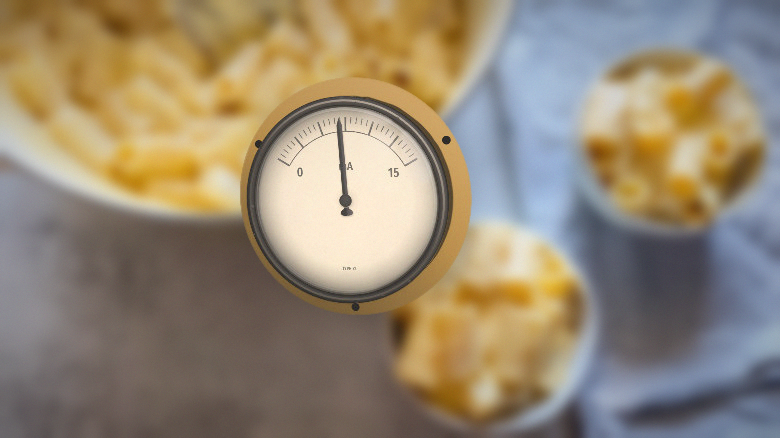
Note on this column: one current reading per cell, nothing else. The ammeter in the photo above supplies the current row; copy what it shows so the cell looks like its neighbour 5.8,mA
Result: 7,mA
